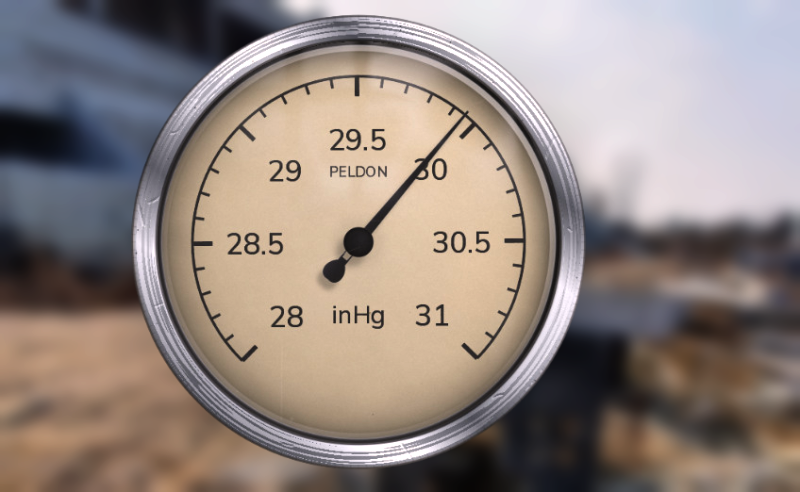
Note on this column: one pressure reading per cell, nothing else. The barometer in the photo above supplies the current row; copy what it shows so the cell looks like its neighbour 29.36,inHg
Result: 29.95,inHg
